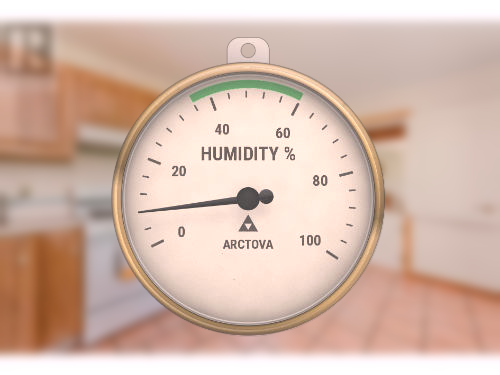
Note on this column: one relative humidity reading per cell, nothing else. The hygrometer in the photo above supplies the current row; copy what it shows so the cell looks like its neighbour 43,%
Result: 8,%
